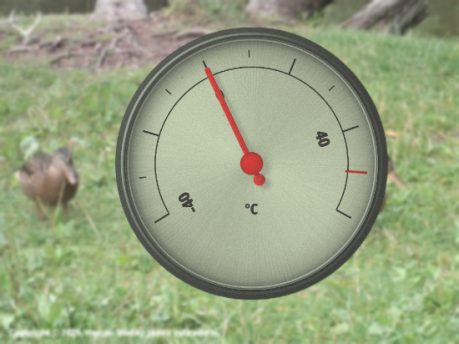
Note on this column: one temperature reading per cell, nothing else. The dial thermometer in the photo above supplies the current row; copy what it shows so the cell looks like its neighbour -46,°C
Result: 0,°C
